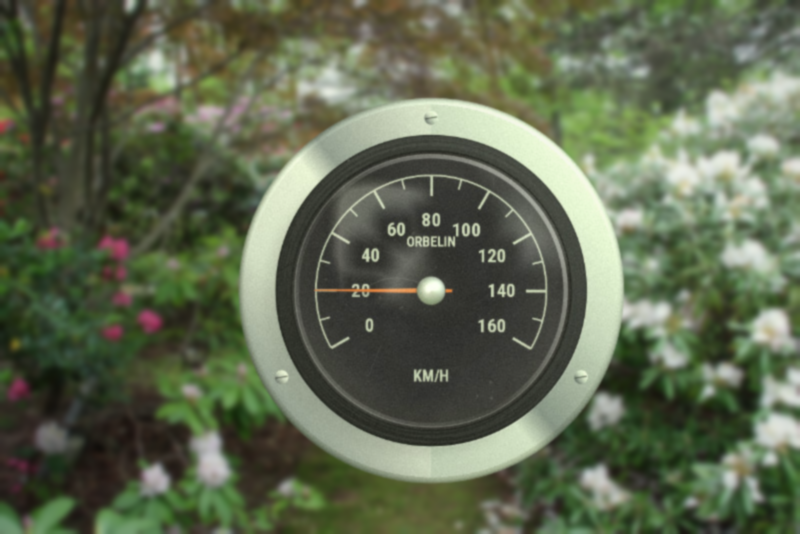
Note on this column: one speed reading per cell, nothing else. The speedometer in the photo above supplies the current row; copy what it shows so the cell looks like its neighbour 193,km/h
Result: 20,km/h
